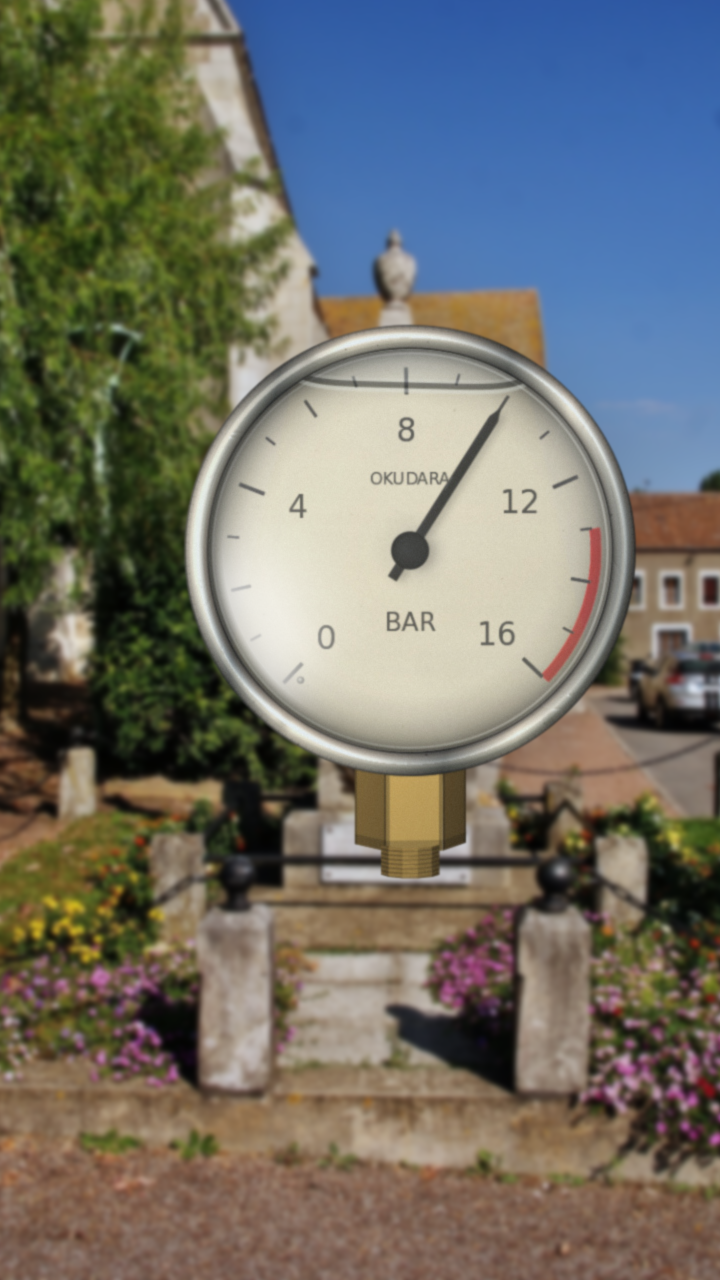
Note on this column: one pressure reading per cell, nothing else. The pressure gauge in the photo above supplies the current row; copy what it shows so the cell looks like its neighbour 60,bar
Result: 10,bar
